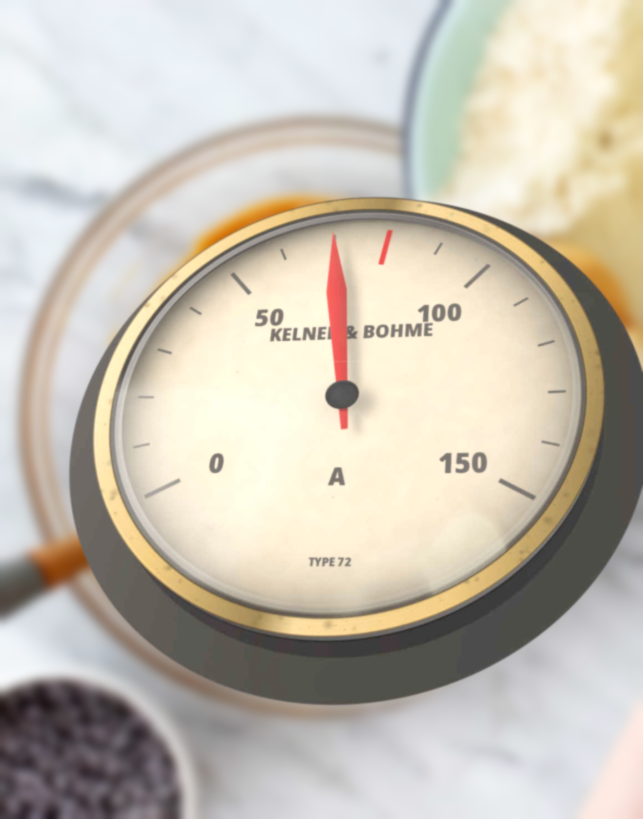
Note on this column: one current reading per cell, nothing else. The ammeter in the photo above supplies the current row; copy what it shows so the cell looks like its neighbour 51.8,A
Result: 70,A
